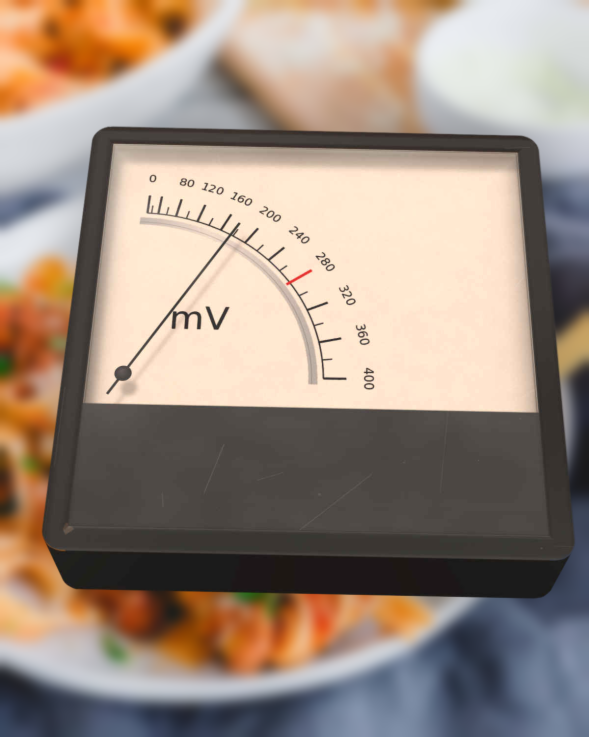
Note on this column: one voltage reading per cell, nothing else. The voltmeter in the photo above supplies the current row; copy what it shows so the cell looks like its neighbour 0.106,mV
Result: 180,mV
